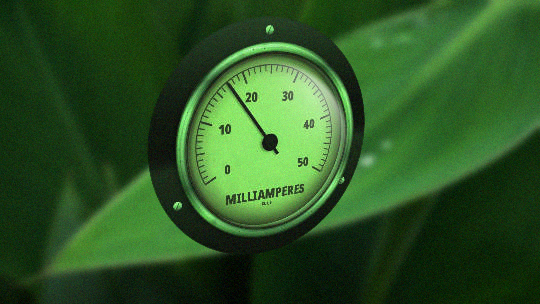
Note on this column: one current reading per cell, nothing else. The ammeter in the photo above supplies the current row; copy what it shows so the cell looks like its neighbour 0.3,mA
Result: 17,mA
